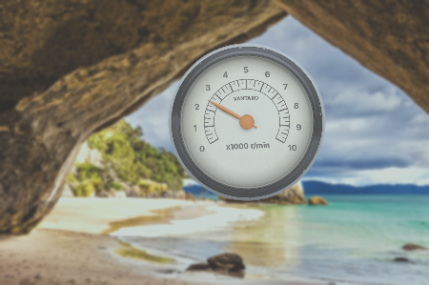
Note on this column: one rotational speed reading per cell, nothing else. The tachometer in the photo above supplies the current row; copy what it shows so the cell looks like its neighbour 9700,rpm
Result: 2500,rpm
